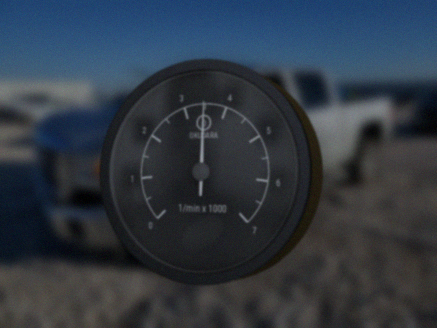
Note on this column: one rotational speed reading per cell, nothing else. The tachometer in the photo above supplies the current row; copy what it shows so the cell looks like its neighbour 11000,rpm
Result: 3500,rpm
